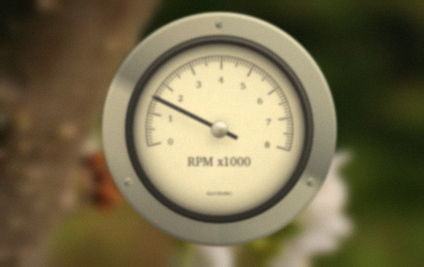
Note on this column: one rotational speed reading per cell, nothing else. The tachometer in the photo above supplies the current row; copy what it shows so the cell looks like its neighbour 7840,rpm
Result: 1500,rpm
